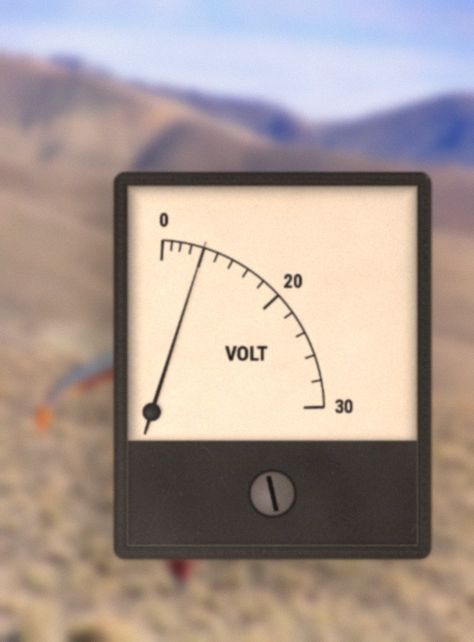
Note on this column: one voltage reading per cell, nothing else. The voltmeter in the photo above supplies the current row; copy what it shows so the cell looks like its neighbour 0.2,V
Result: 10,V
